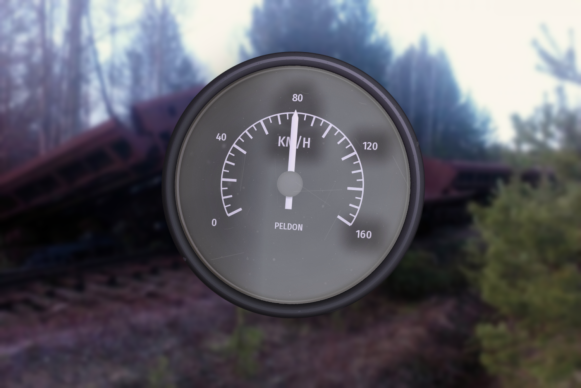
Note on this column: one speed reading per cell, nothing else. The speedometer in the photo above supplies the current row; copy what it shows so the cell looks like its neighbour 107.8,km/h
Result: 80,km/h
